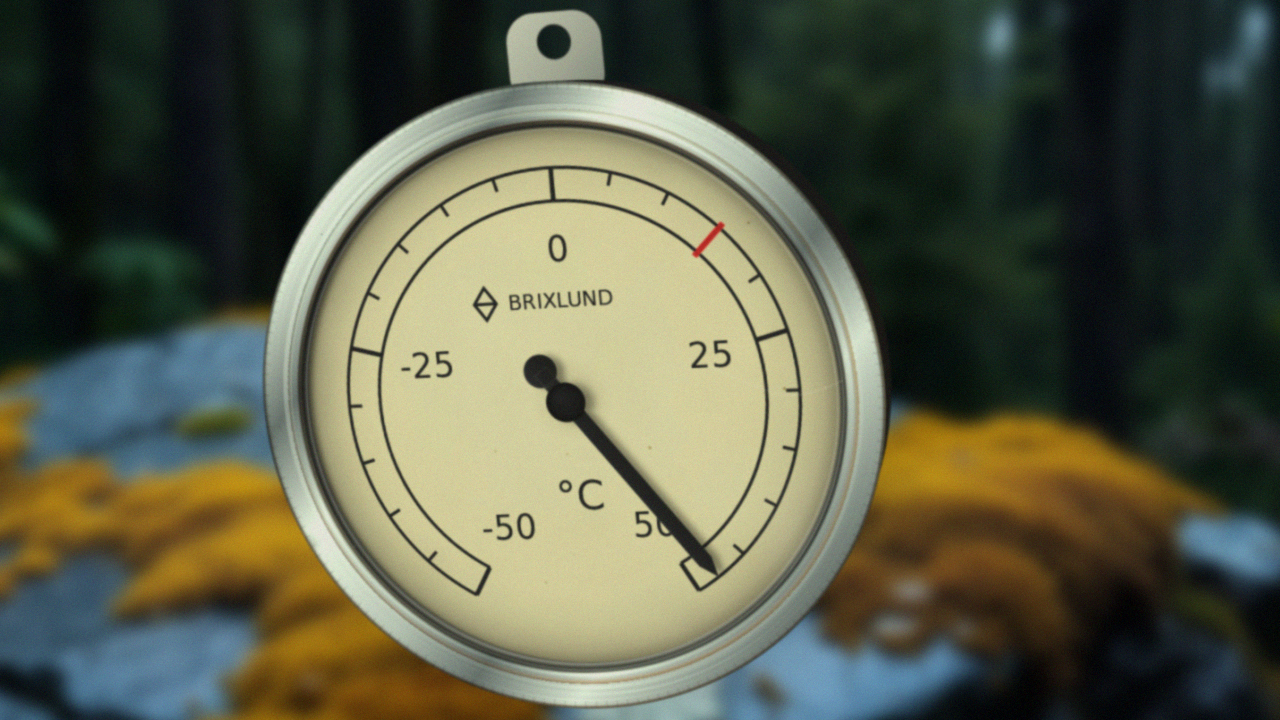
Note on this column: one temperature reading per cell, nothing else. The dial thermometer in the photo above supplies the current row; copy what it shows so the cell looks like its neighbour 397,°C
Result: 47.5,°C
